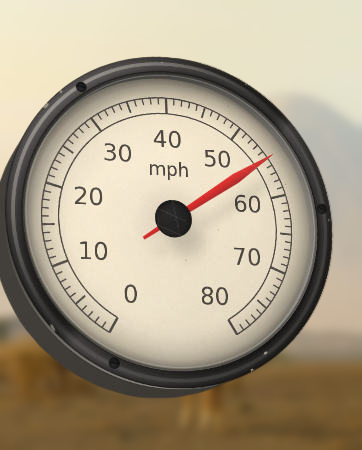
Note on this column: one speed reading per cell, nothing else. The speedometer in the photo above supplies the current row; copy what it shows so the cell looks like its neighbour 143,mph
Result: 55,mph
